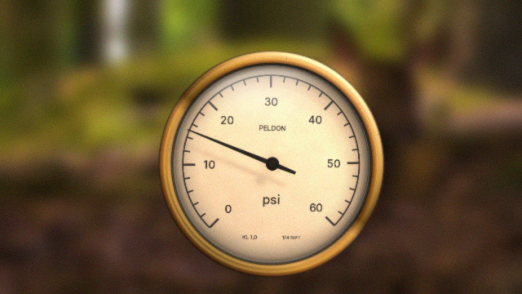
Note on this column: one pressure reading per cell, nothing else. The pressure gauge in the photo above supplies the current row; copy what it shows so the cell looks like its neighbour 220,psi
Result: 15,psi
